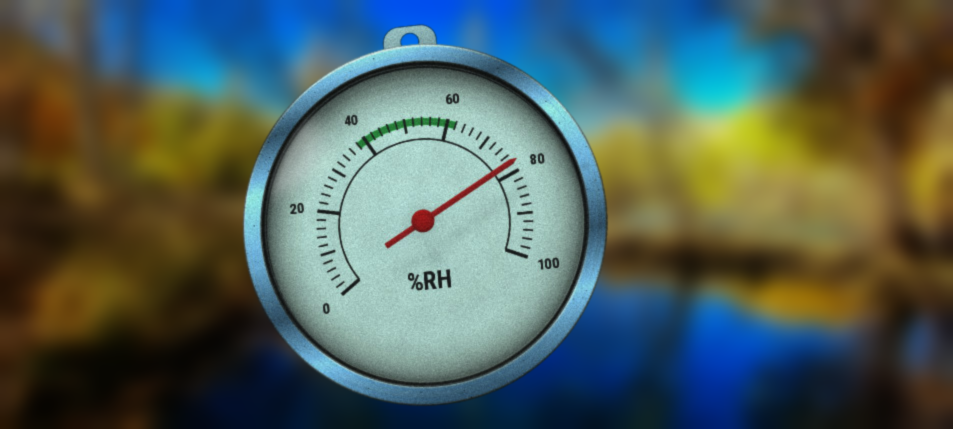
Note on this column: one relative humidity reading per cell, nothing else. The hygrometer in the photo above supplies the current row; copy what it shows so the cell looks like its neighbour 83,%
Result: 78,%
